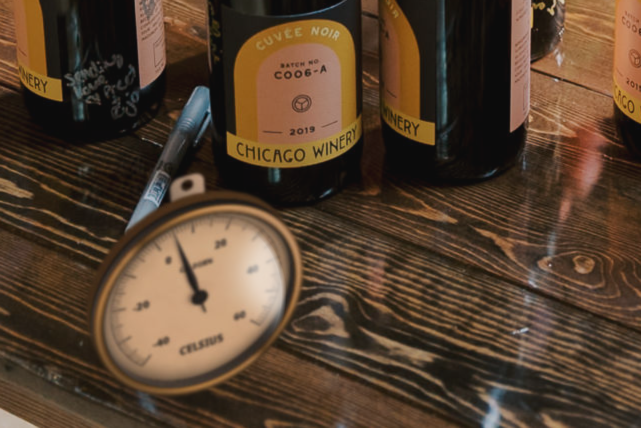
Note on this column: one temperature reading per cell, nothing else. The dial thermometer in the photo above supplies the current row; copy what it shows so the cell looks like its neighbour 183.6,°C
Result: 5,°C
